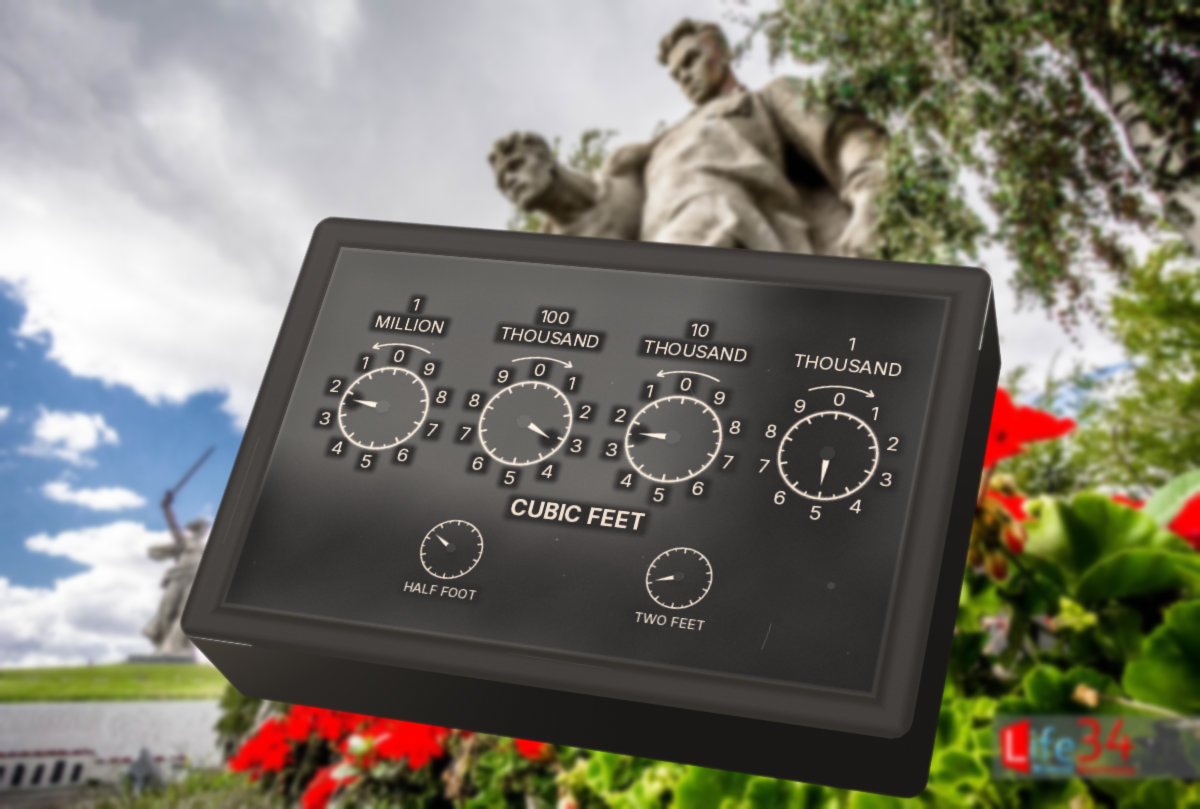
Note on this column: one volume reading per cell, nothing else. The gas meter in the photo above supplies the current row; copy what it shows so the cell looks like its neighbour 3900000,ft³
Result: 232500,ft³
